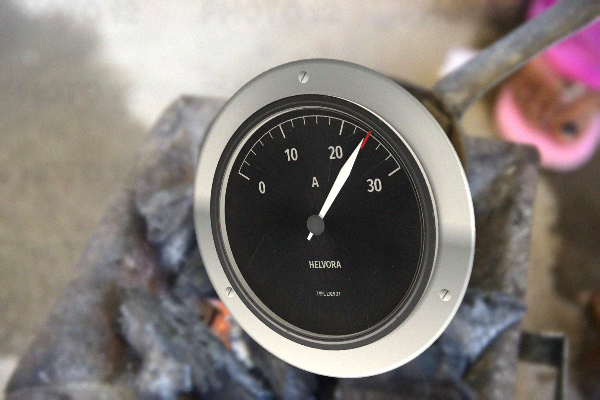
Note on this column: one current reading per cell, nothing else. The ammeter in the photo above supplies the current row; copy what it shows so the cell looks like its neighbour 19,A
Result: 24,A
